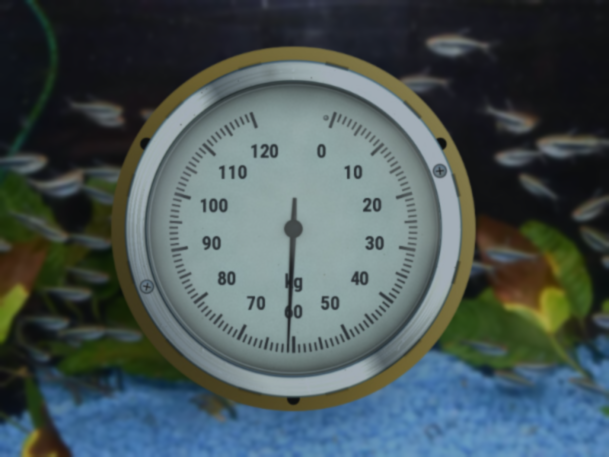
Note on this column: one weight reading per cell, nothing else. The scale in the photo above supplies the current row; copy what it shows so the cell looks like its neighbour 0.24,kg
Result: 61,kg
